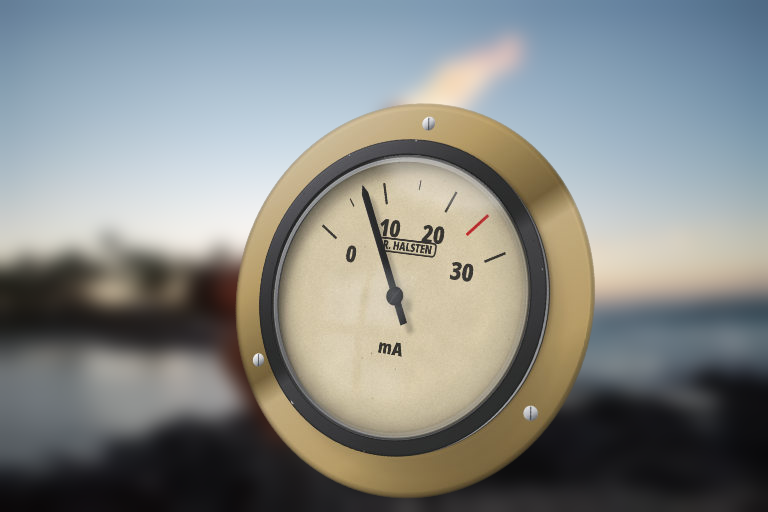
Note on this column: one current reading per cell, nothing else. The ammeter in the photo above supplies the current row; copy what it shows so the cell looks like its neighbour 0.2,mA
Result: 7.5,mA
